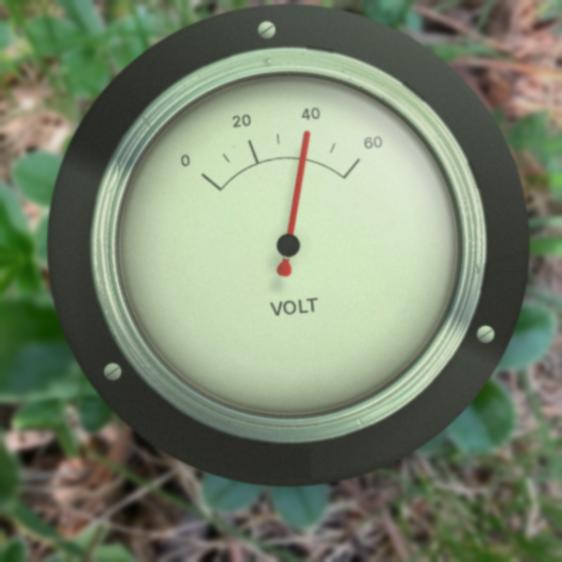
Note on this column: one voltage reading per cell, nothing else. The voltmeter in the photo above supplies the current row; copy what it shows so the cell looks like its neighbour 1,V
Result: 40,V
